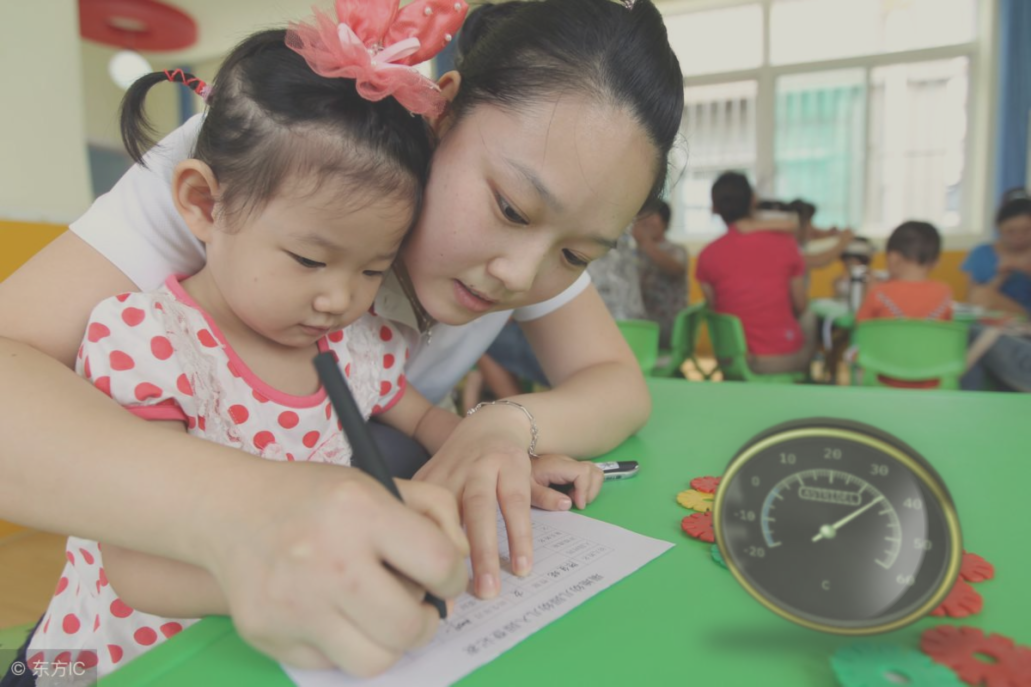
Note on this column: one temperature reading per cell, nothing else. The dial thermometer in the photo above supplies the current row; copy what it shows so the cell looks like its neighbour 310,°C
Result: 35,°C
